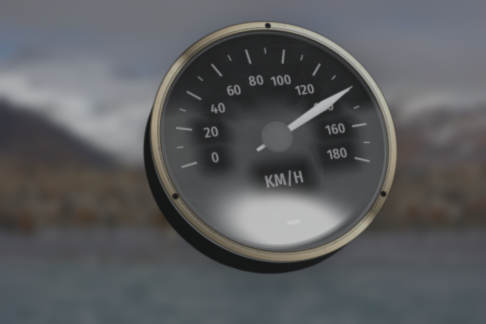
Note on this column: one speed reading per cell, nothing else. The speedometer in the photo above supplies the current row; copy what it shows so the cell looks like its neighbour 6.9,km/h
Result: 140,km/h
